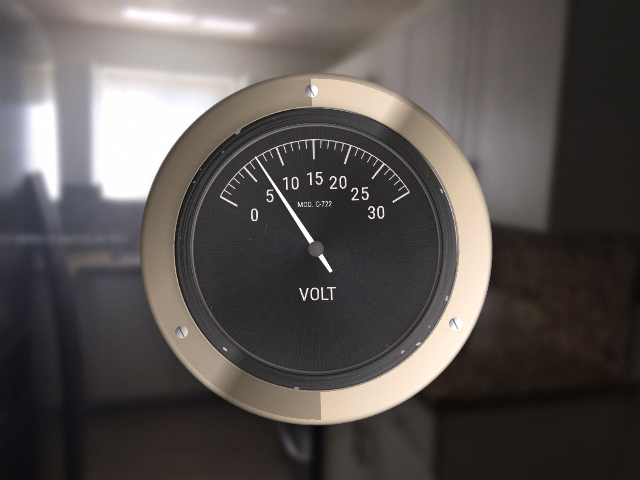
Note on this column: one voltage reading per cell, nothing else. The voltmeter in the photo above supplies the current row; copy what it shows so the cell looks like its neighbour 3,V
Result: 7,V
